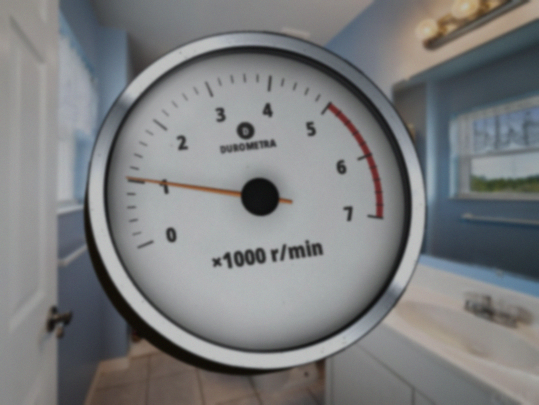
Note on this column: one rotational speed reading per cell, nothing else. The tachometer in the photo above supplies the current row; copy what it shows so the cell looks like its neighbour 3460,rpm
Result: 1000,rpm
